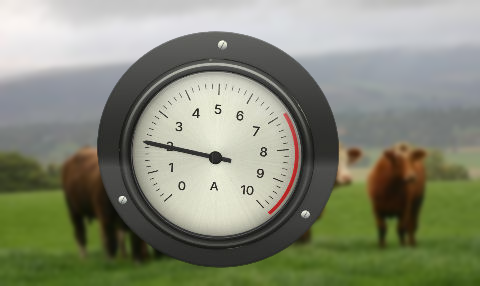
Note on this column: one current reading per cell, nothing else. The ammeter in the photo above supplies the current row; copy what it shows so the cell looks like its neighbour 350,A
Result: 2,A
